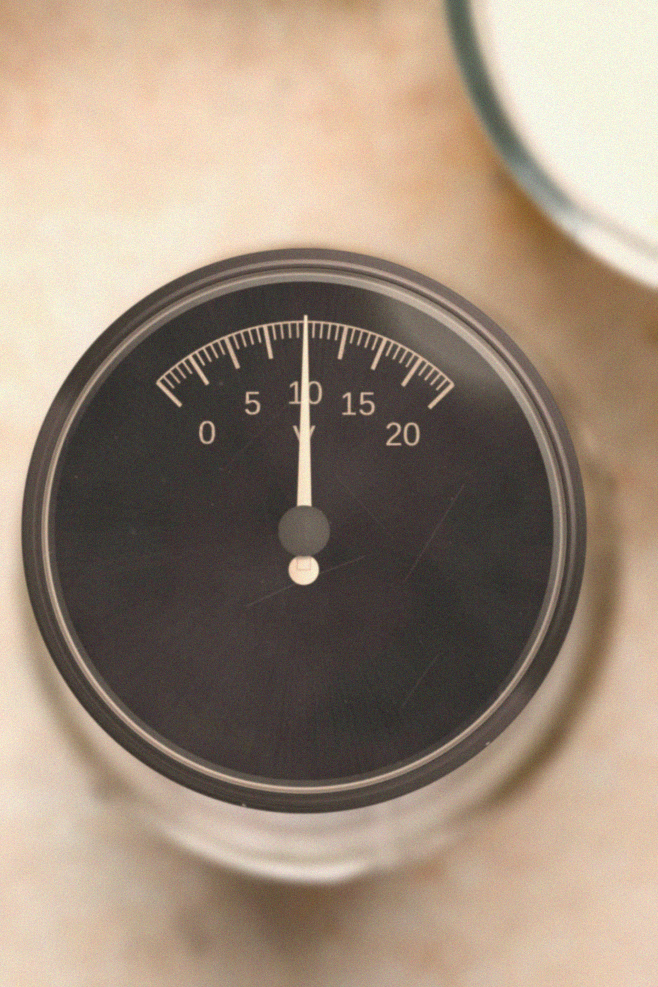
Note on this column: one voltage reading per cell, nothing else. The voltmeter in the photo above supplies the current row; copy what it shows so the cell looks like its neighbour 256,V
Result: 10,V
